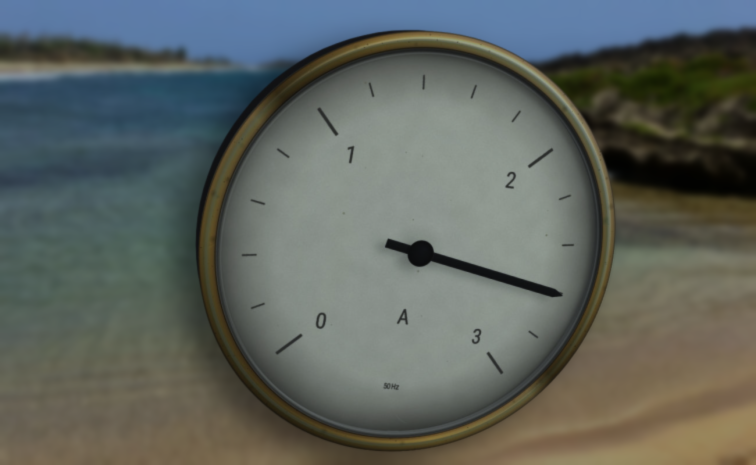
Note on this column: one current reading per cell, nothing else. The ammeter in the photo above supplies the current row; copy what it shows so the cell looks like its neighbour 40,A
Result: 2.6,A
